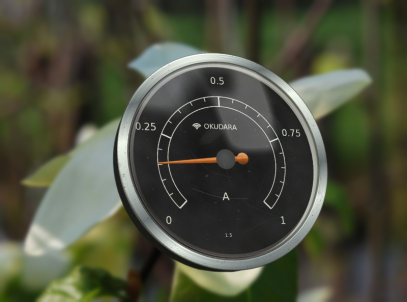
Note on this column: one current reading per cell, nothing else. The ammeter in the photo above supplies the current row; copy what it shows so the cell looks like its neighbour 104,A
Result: 0.15,A
